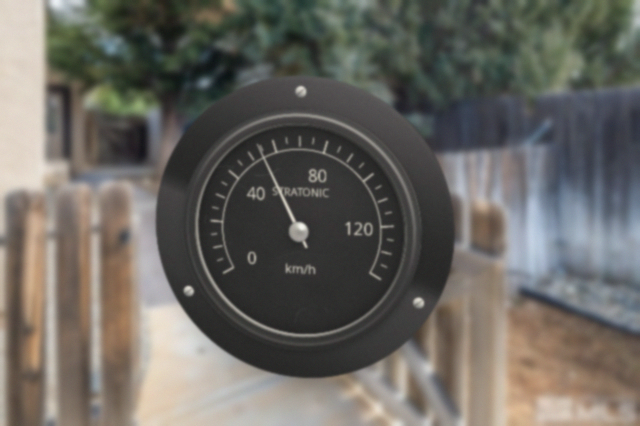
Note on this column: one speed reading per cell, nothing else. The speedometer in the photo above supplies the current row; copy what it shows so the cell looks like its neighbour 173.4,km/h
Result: 55,km/h
